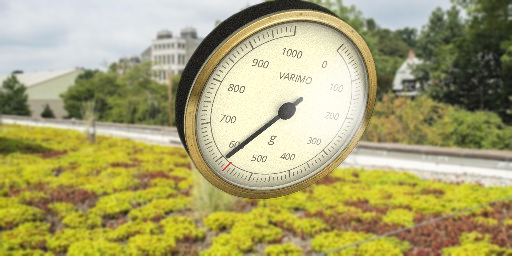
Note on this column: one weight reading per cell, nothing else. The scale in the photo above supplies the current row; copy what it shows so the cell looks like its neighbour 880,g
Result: 600,g
